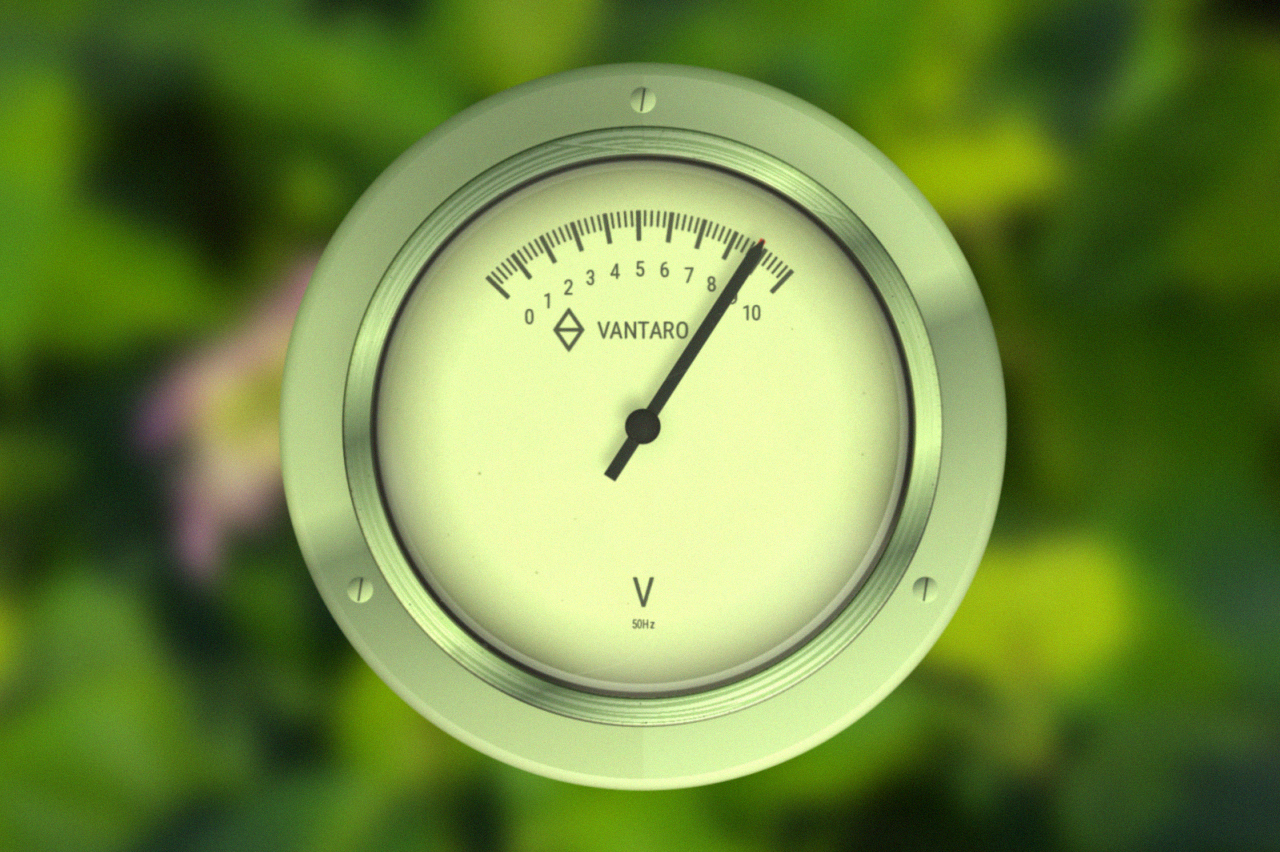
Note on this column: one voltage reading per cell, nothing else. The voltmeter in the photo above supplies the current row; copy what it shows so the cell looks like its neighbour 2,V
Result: 8.8,V
